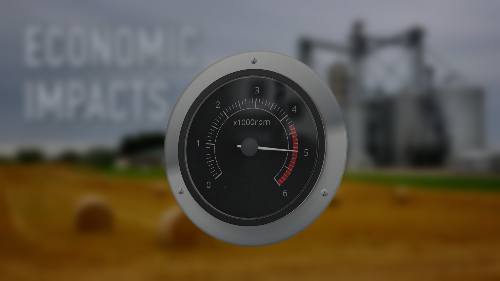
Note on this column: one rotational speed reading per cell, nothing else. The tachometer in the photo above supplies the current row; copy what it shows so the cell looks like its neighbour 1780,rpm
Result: 5000,rpm
